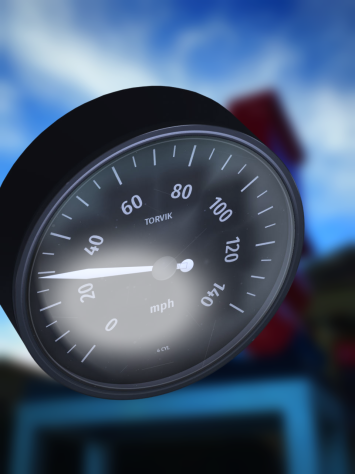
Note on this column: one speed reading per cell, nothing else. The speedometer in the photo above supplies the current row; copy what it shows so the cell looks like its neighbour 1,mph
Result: 30,mph
